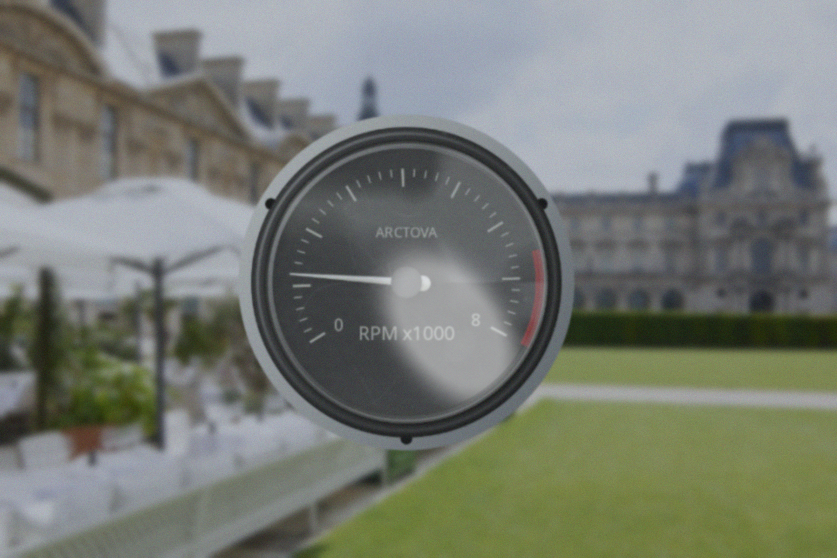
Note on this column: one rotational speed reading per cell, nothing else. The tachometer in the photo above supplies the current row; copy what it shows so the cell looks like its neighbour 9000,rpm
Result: 1200,rpm
